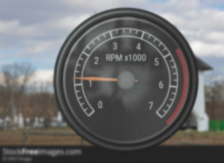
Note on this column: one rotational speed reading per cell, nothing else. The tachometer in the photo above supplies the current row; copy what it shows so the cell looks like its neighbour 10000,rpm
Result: 1200,rpm
